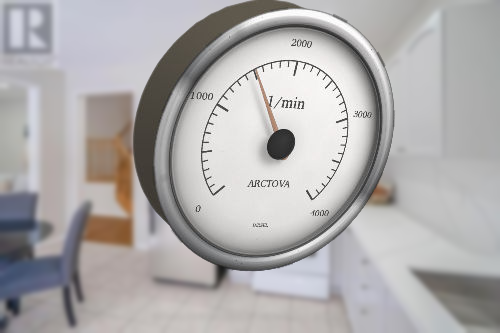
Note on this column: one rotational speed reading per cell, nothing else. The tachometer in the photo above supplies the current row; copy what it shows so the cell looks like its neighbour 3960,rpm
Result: 1500,rpm
